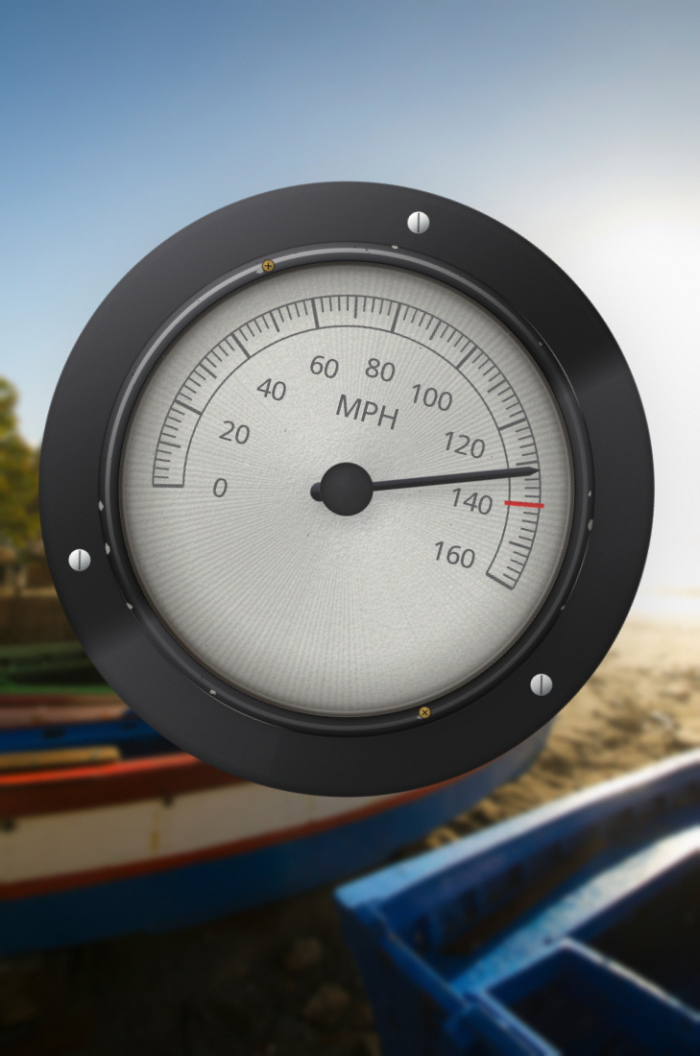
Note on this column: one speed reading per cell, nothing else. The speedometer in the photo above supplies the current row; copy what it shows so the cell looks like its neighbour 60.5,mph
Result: 132,mph
